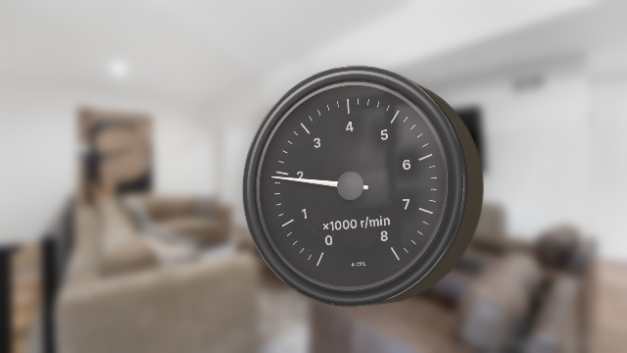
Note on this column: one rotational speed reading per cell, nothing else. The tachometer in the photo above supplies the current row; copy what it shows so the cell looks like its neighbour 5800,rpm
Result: 1900,rpm
